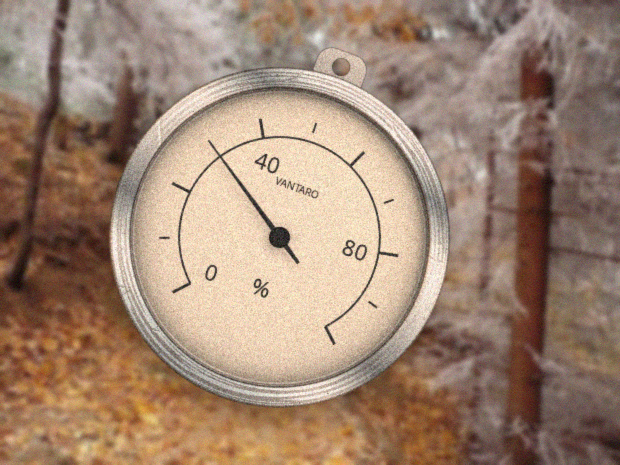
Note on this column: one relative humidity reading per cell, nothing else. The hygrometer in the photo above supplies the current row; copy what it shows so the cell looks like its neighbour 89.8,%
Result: 30,%
